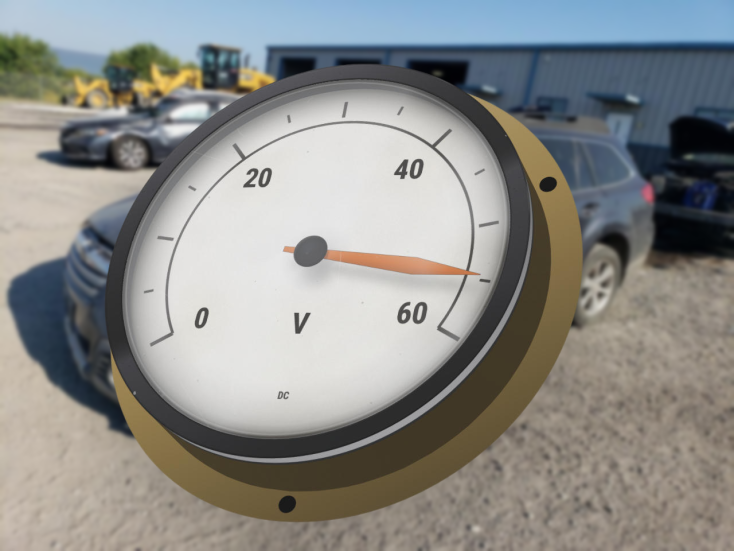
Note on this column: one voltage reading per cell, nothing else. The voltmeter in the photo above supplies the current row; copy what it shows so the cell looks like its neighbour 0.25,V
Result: 55,V
